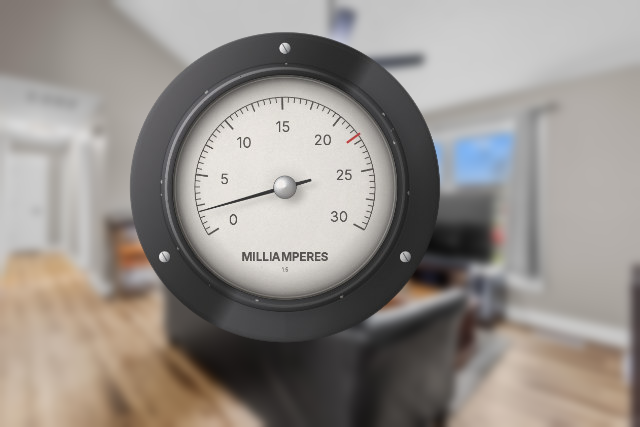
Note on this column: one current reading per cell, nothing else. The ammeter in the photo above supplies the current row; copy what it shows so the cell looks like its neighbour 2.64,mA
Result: 2,mA
